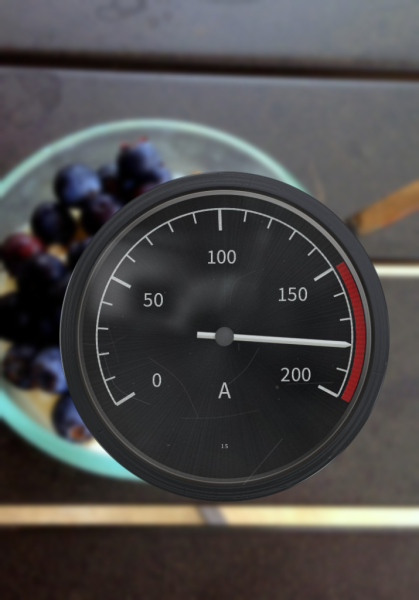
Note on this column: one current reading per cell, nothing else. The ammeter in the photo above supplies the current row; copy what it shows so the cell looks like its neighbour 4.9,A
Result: 180,A
